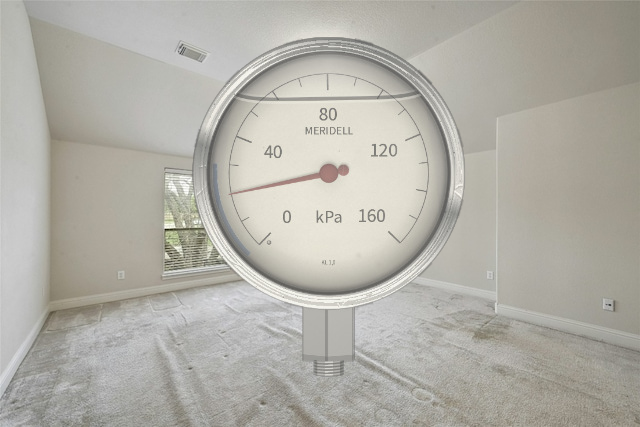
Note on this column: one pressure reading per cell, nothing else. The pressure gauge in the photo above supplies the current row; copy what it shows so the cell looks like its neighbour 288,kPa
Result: 20,kPa
